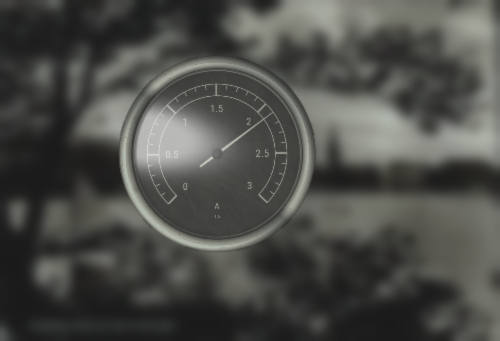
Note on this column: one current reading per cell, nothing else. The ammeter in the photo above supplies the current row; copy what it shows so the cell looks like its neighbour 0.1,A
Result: 2.1,A
